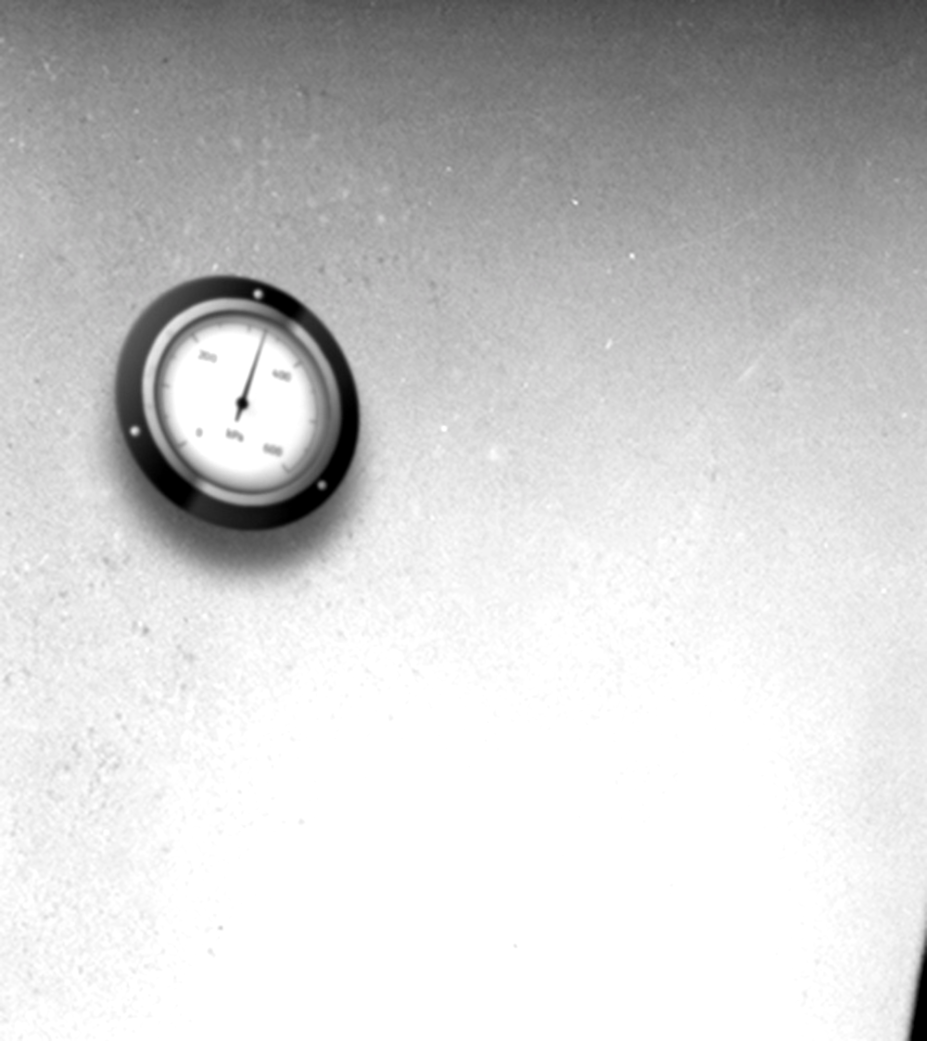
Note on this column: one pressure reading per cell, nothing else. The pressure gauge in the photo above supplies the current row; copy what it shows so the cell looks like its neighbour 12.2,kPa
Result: 325,kPa
